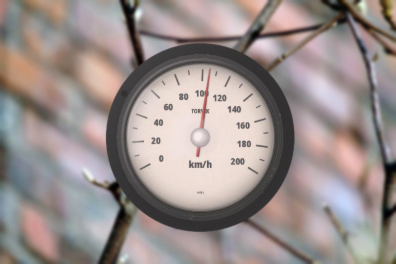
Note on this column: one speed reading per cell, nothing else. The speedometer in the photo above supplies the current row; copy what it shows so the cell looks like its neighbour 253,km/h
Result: 105,km/h
